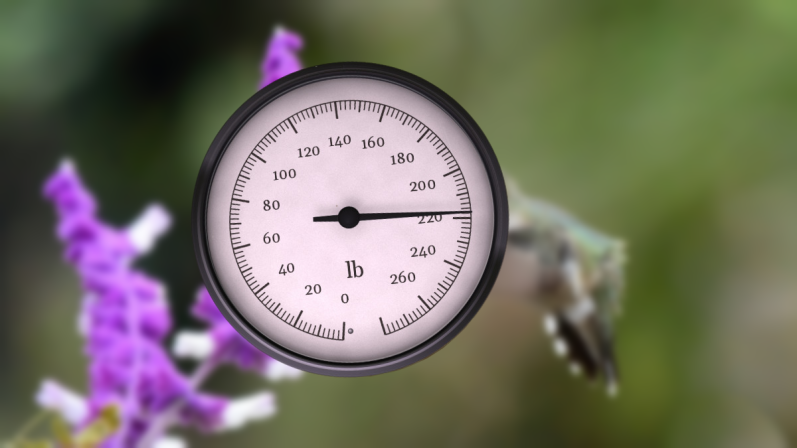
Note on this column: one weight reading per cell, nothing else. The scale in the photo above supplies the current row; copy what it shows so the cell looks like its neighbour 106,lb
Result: 218,lb
